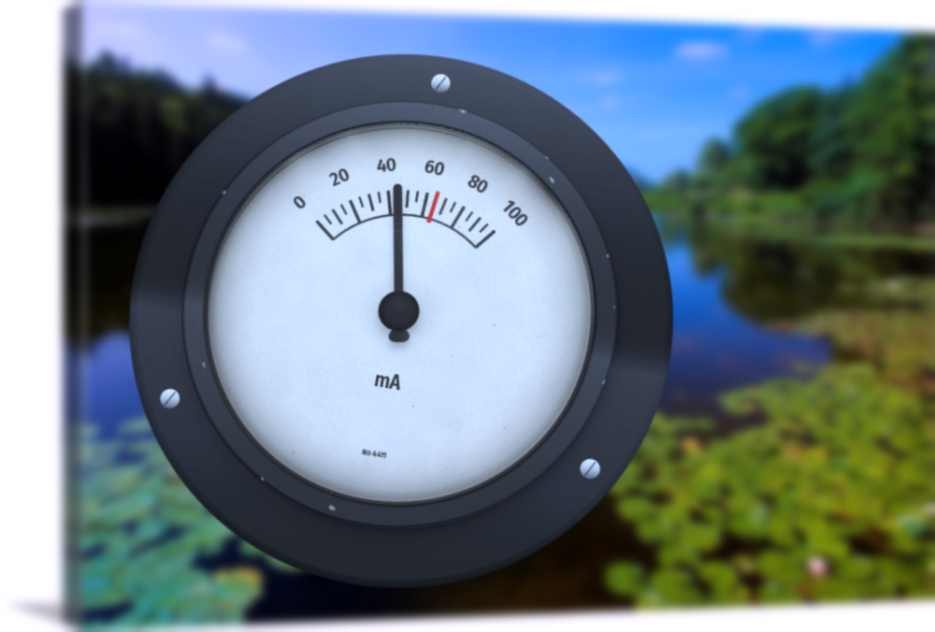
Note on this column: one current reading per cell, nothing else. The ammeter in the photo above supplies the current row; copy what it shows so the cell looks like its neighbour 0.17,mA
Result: 45,mA
